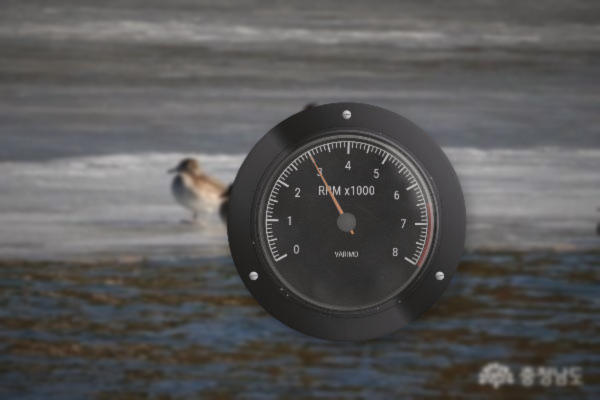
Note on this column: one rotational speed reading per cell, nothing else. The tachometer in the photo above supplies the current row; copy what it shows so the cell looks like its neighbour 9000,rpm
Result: 3000,rpm
